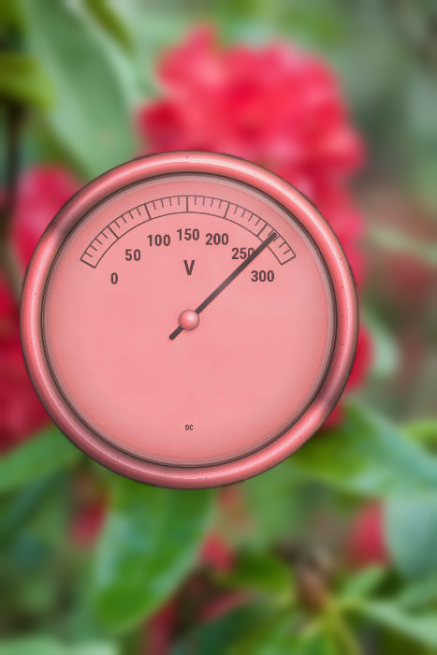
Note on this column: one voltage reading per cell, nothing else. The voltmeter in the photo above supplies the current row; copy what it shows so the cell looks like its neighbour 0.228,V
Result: 265,V
